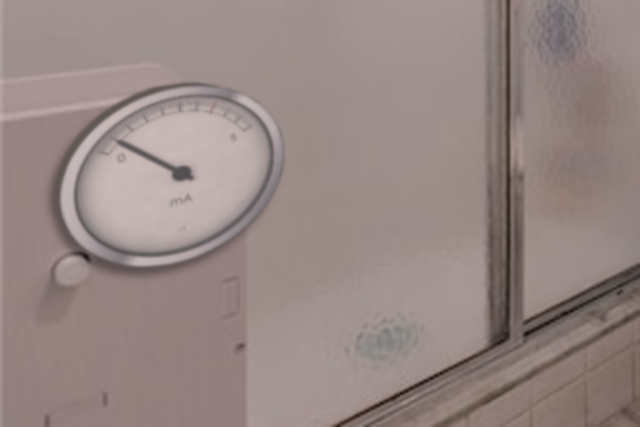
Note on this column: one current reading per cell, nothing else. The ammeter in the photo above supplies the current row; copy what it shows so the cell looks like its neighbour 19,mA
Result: 0.5,mA
